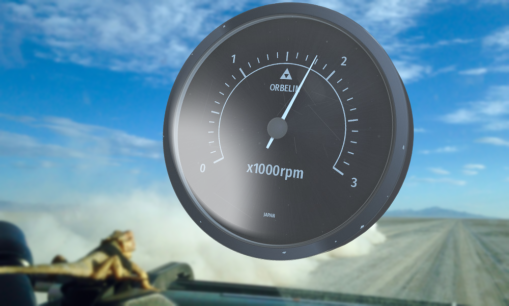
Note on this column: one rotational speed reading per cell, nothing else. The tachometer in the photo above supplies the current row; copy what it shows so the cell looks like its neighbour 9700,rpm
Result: 1800,rpm
